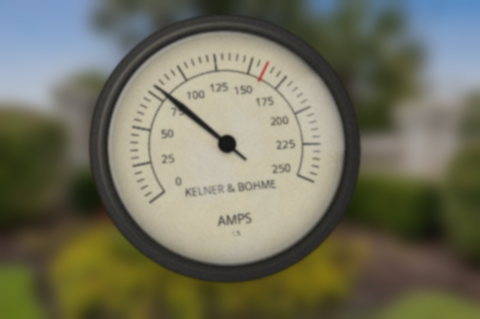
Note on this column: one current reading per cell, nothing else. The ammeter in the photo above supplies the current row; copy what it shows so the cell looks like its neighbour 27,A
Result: 80,A
